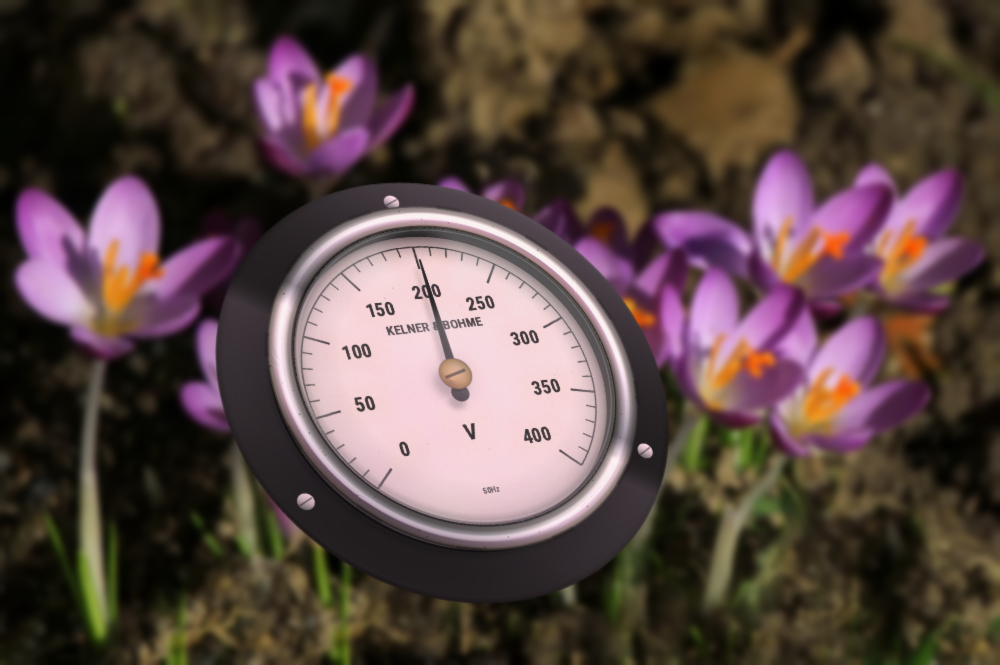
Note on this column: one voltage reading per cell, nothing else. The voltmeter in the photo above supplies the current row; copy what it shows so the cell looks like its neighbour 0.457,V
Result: 200,V
